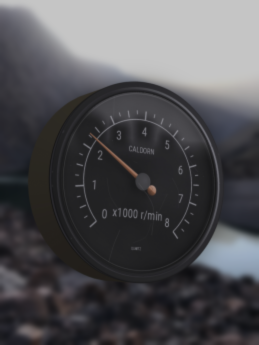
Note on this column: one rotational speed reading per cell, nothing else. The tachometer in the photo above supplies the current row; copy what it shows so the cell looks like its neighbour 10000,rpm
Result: 2250,rpm
